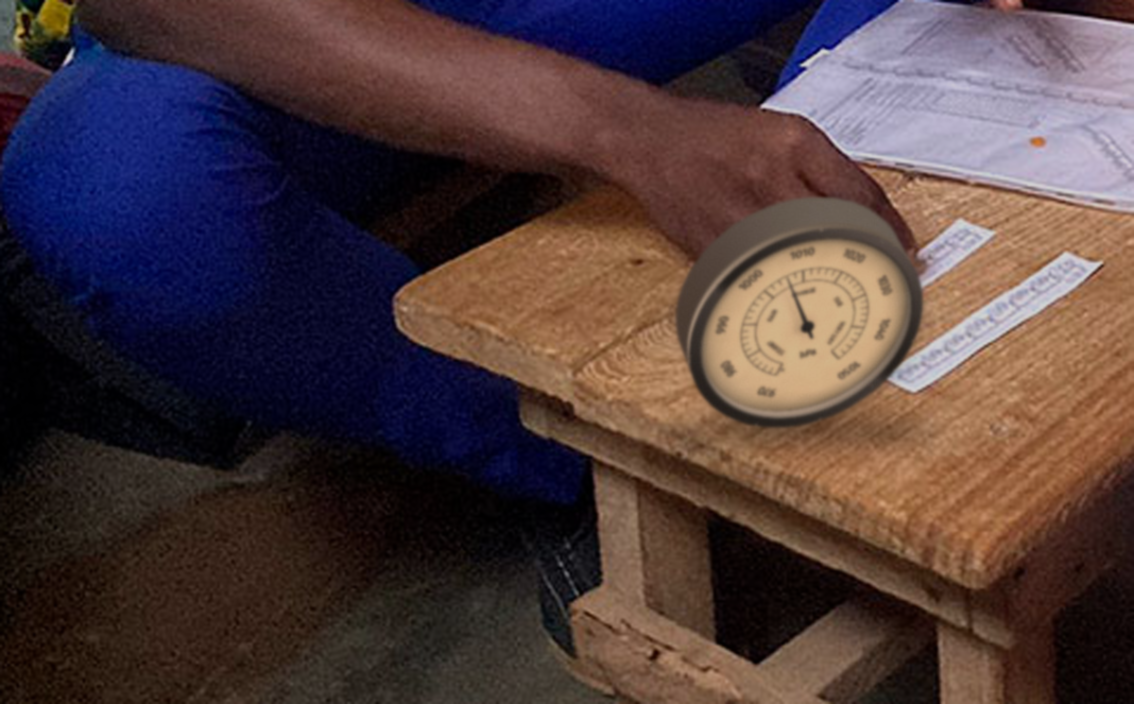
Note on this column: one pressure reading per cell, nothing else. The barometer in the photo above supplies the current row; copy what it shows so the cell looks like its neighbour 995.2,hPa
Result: 1006,hPa
